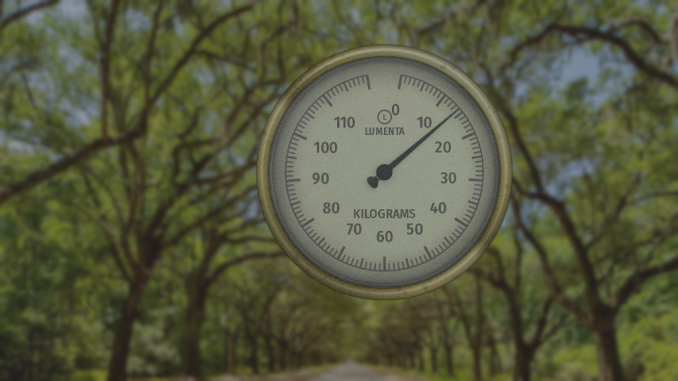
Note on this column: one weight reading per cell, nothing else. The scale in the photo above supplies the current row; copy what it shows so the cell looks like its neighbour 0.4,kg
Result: 14,kg
